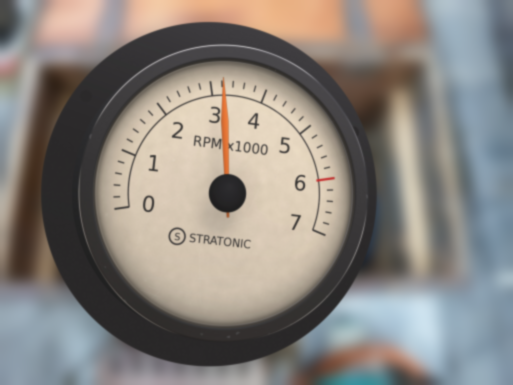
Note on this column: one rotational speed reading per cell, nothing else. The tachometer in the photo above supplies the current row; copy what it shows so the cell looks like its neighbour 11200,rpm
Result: 3200,rpm
